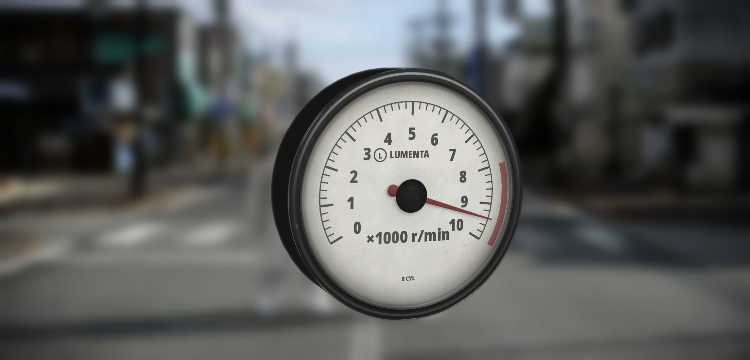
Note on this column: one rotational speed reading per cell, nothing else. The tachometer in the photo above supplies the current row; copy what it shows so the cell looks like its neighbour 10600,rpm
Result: 9400,rpm
